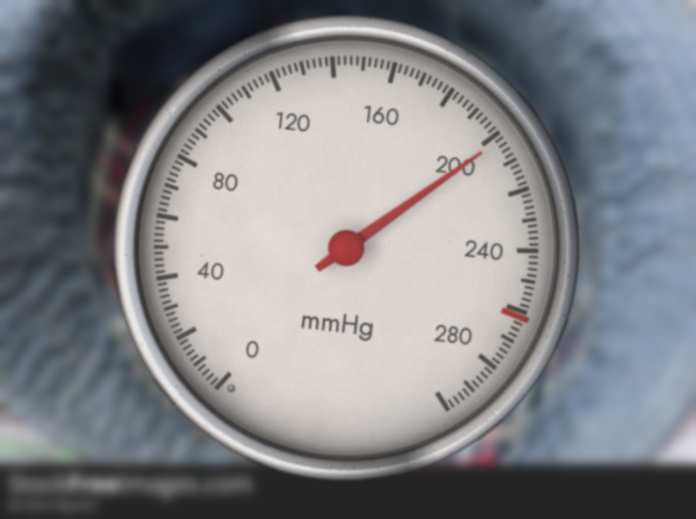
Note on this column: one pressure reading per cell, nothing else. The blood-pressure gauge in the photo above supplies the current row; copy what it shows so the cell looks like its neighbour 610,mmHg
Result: 202,mmHg
